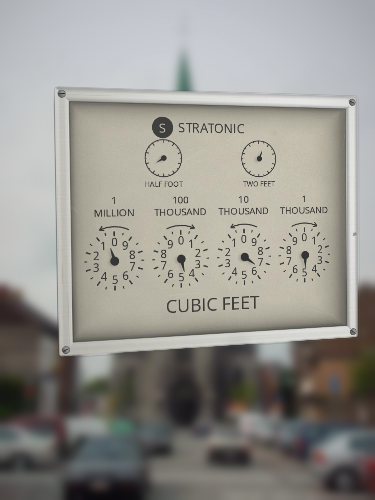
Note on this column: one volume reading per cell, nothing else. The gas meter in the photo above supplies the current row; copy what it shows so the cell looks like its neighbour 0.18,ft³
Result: 46500,ft³
